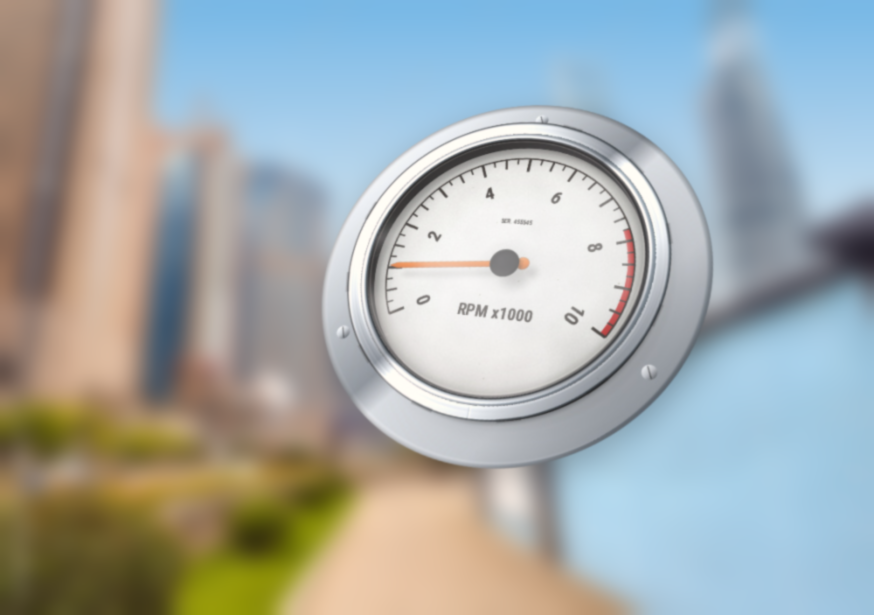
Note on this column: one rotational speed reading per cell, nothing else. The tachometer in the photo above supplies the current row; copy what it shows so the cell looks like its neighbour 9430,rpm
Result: 1000,rpm
